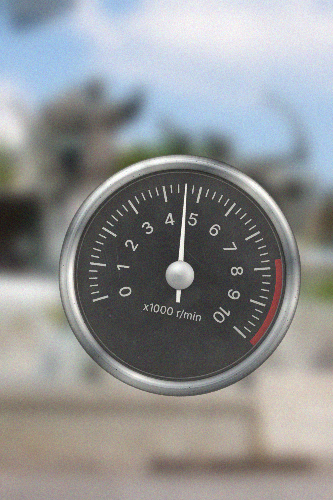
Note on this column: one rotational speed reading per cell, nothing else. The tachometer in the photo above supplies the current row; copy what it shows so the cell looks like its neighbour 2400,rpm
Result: 4600,rpm
